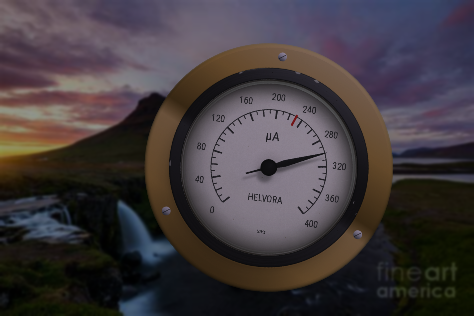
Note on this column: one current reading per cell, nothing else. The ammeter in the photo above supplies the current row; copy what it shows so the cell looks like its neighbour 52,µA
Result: 300,µA
